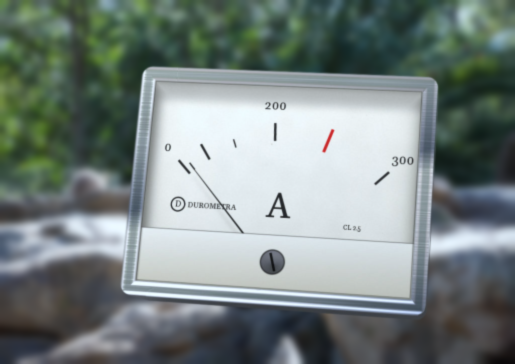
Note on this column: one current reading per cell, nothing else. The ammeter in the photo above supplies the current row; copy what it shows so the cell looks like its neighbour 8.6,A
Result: 50,A
